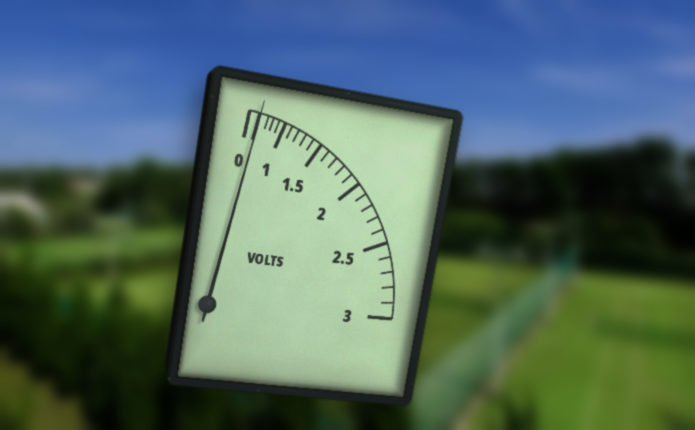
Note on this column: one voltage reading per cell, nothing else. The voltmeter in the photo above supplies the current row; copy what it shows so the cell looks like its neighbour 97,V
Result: 0.5,V
